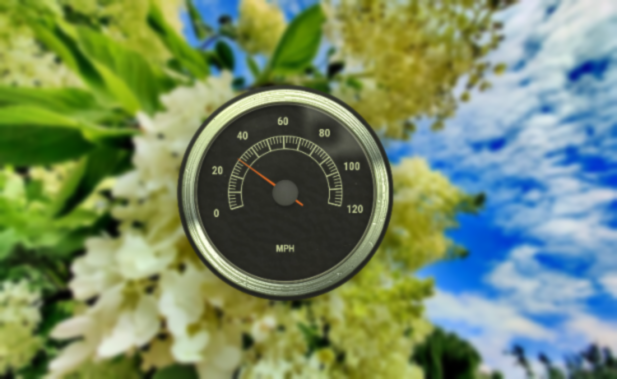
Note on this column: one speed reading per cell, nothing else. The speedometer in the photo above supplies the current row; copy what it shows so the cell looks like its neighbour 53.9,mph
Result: 30,mph
